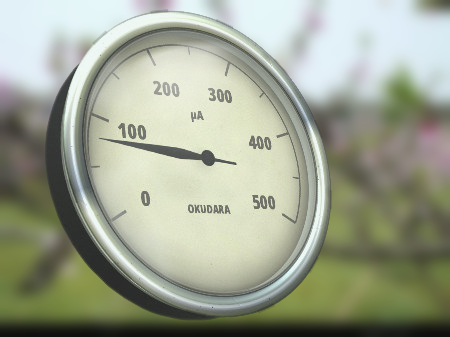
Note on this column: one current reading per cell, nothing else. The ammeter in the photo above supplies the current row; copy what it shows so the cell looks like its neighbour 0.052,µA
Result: 75,µA
